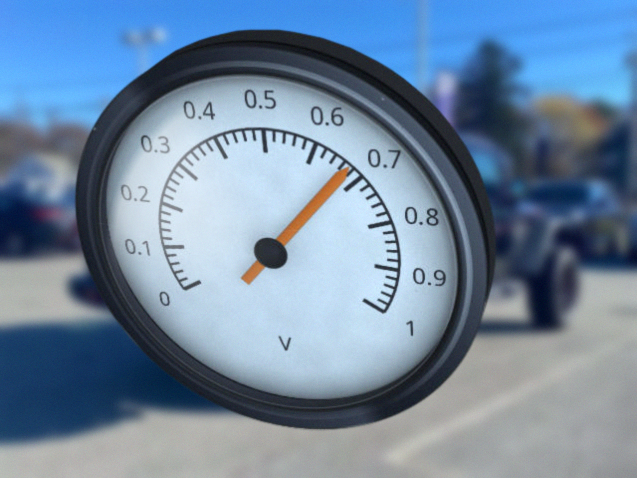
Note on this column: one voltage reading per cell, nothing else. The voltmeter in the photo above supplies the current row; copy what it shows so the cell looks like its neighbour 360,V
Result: 0.67,V
